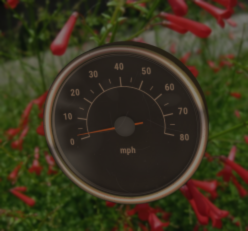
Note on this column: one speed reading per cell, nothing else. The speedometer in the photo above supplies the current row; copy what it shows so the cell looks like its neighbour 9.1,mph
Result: 2.5,mph
